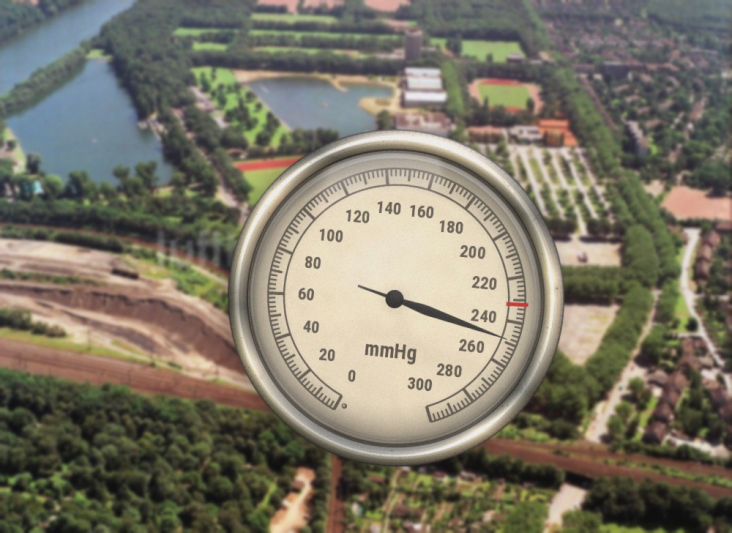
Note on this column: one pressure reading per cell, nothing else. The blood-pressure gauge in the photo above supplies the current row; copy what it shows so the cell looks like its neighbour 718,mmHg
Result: 248,mmHg
